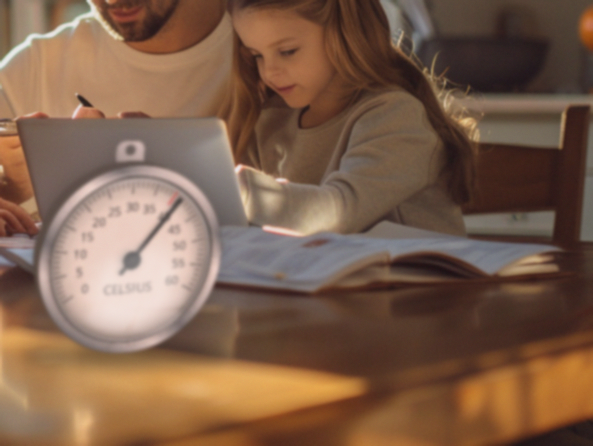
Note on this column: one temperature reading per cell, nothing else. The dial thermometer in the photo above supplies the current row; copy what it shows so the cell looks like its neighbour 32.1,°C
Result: 40,°C
